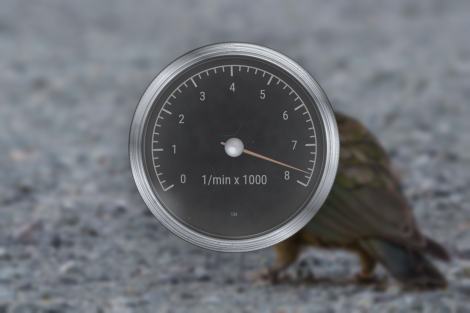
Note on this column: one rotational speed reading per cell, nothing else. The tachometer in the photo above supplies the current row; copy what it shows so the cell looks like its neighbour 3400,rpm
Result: 7700,rpm
